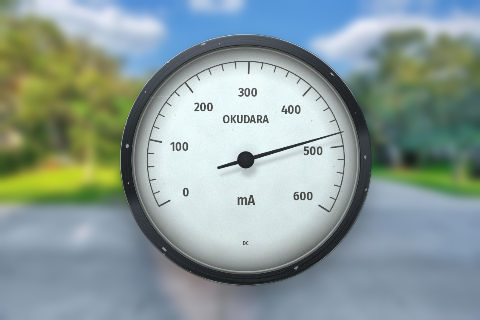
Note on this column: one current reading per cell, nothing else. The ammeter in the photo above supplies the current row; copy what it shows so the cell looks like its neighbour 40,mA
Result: 480,mA
